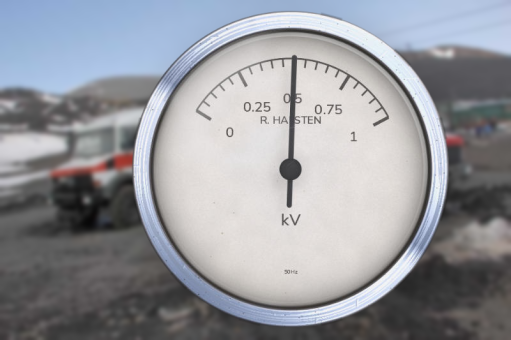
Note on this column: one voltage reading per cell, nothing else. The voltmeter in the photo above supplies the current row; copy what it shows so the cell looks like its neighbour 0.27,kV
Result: 0.5,kV
